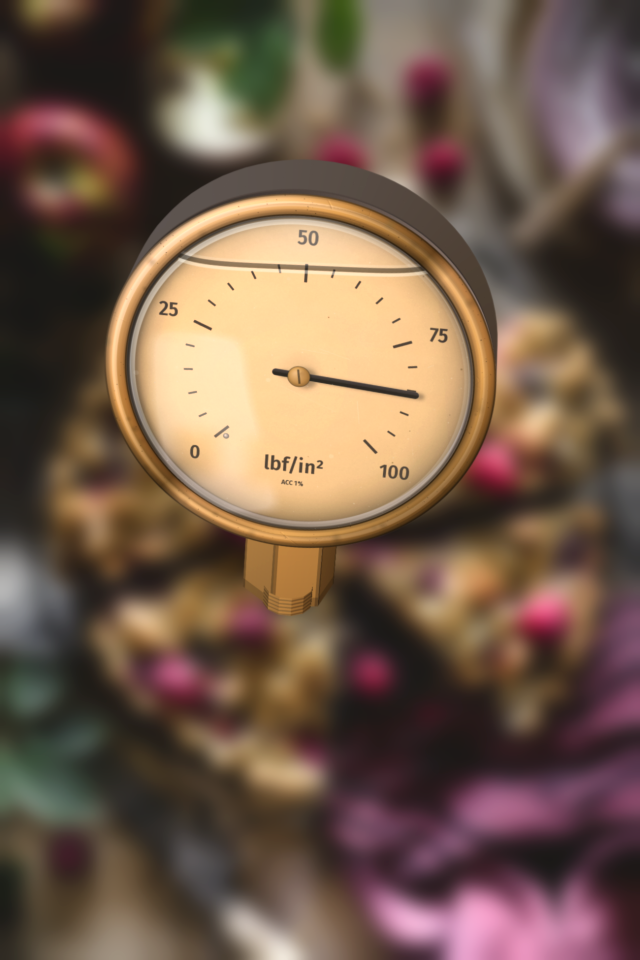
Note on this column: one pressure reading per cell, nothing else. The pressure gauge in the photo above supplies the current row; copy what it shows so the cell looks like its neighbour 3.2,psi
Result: 85,psi
